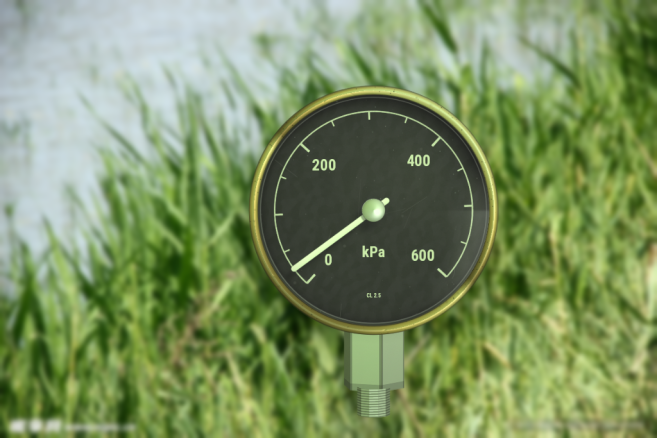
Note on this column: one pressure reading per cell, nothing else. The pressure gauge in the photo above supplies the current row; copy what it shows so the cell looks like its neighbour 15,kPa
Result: 25,kPa
